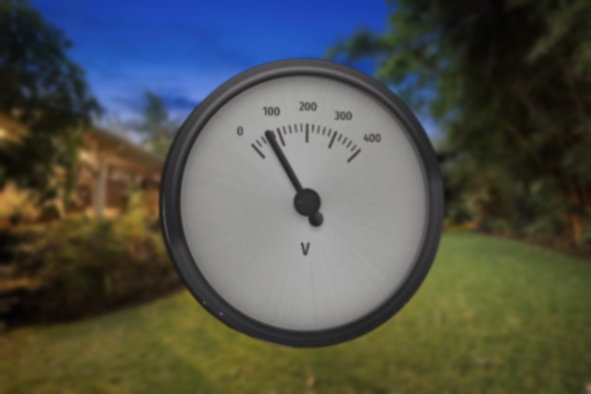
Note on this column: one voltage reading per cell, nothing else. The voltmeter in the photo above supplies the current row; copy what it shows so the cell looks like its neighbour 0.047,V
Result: 60,V
